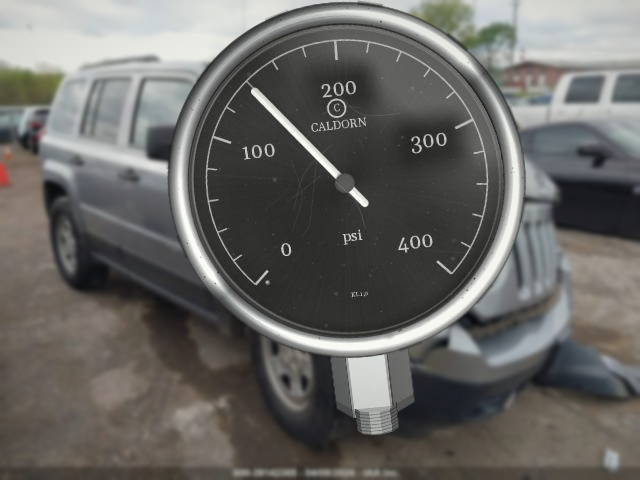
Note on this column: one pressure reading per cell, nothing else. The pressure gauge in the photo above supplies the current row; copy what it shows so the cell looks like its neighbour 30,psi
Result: 140,psi
